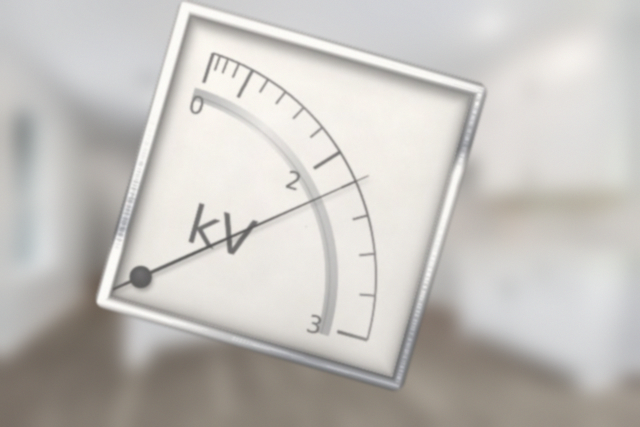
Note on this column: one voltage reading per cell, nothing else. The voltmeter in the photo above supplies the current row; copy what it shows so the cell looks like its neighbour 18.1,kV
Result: 2.2,kV
